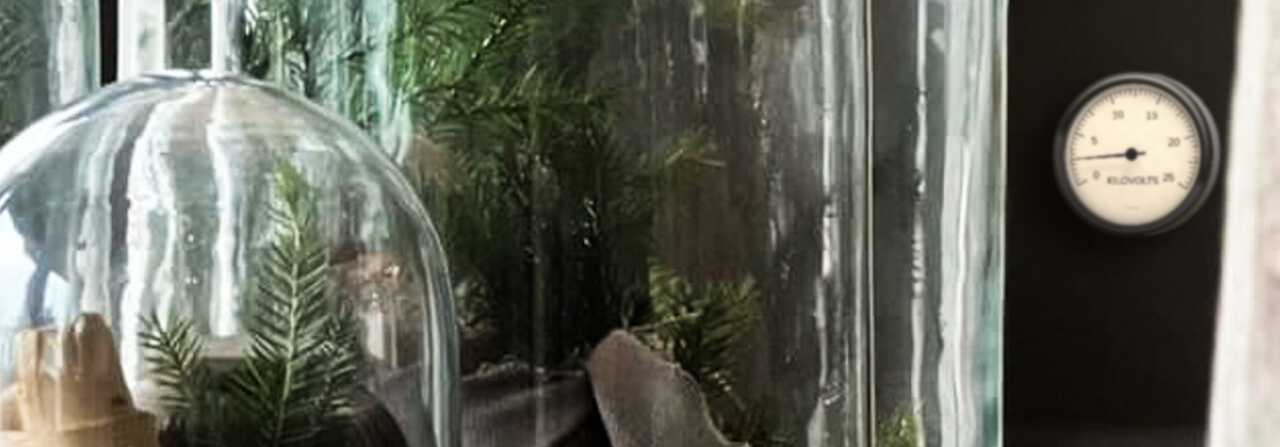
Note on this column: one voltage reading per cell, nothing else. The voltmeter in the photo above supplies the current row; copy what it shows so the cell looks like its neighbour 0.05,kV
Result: 2.5,kV
